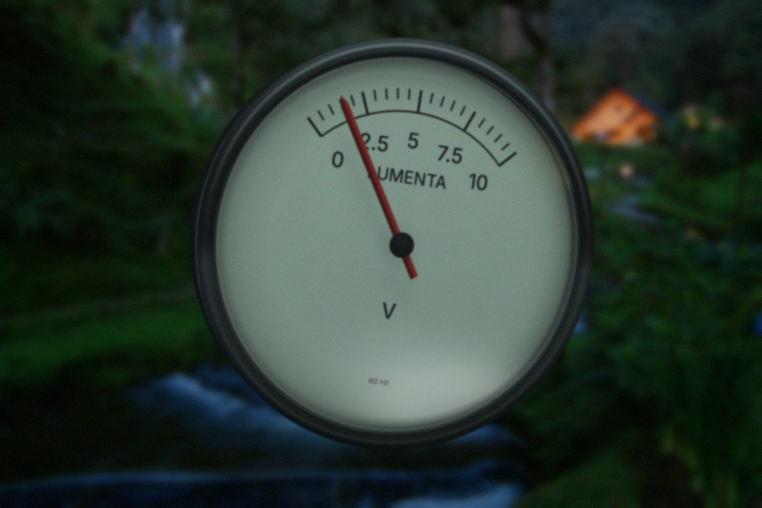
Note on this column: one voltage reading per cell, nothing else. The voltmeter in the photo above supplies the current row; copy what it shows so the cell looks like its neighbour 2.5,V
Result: 1.5,V
